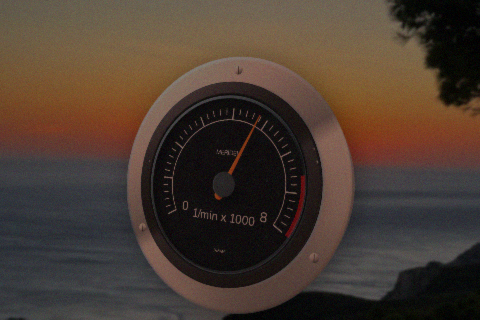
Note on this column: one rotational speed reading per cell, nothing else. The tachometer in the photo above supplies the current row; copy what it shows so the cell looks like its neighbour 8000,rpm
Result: 4800,rpm
